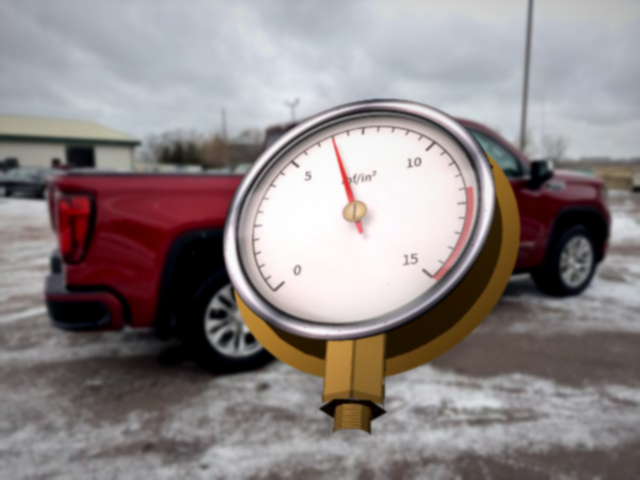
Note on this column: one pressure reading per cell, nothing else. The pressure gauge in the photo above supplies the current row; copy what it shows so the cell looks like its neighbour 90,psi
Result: 6.5,psi
